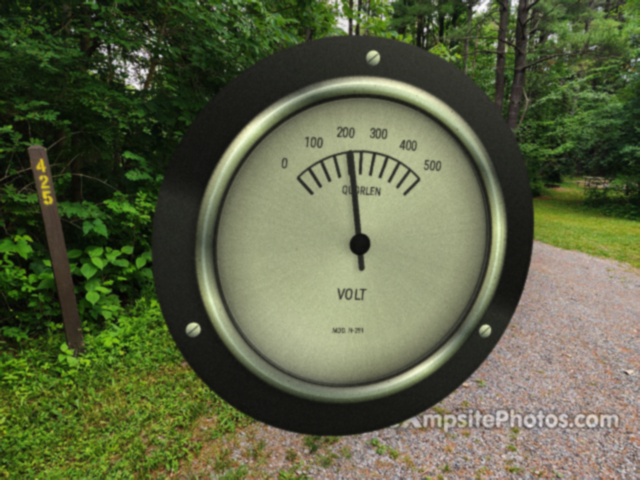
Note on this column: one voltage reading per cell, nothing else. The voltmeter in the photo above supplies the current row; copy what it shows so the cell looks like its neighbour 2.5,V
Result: 200,V
